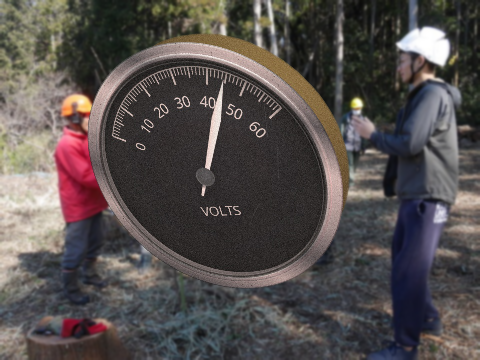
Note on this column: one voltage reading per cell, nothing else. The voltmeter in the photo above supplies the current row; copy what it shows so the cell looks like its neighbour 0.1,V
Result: 45,V
